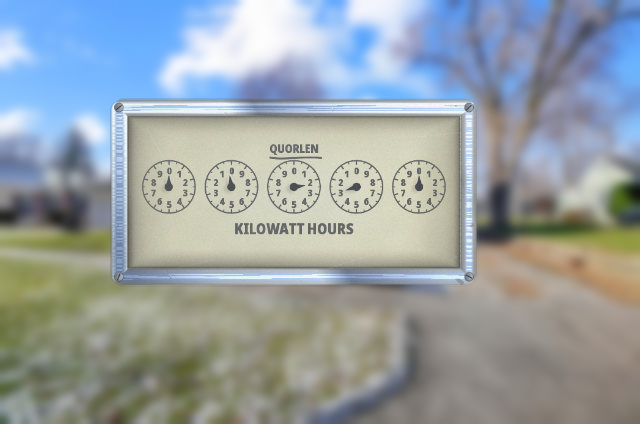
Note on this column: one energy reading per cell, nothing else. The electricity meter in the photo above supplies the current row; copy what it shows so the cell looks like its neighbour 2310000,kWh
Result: 230,kWh
